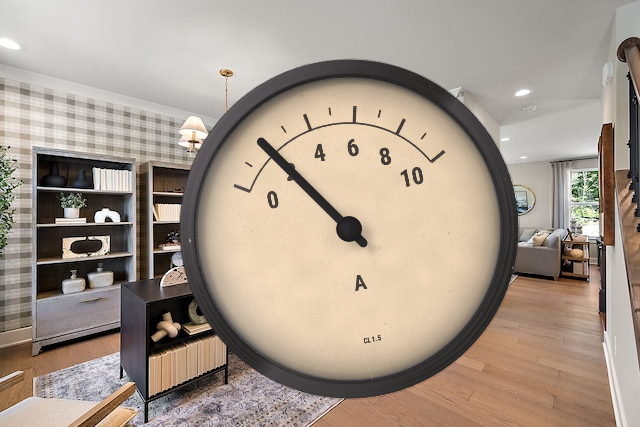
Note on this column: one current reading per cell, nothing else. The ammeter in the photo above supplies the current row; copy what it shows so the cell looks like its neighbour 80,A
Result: 2,A
